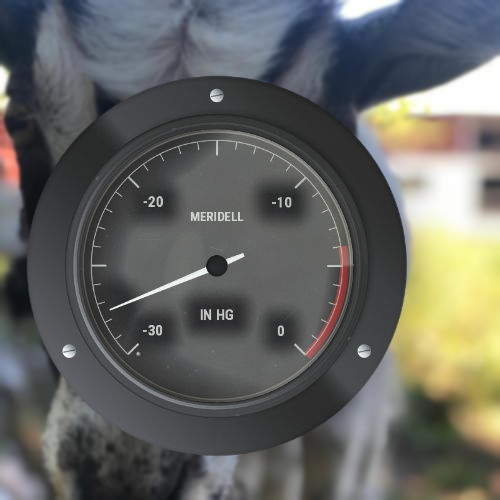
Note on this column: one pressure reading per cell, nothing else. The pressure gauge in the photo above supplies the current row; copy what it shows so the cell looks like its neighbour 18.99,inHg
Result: -27.5,inHg
